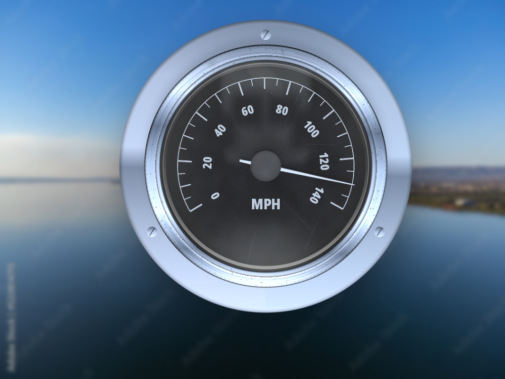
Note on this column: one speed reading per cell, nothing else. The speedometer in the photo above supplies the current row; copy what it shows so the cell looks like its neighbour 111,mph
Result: 130,mph
